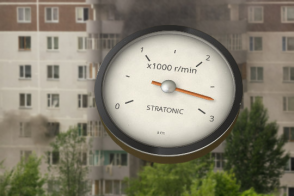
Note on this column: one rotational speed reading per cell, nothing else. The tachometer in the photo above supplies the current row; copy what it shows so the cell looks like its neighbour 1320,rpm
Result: 2750,rpm
